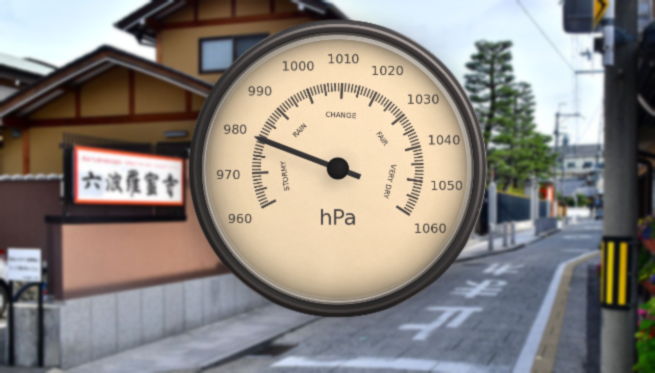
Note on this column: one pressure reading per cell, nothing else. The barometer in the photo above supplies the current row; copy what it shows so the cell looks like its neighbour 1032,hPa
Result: 980,hPa
